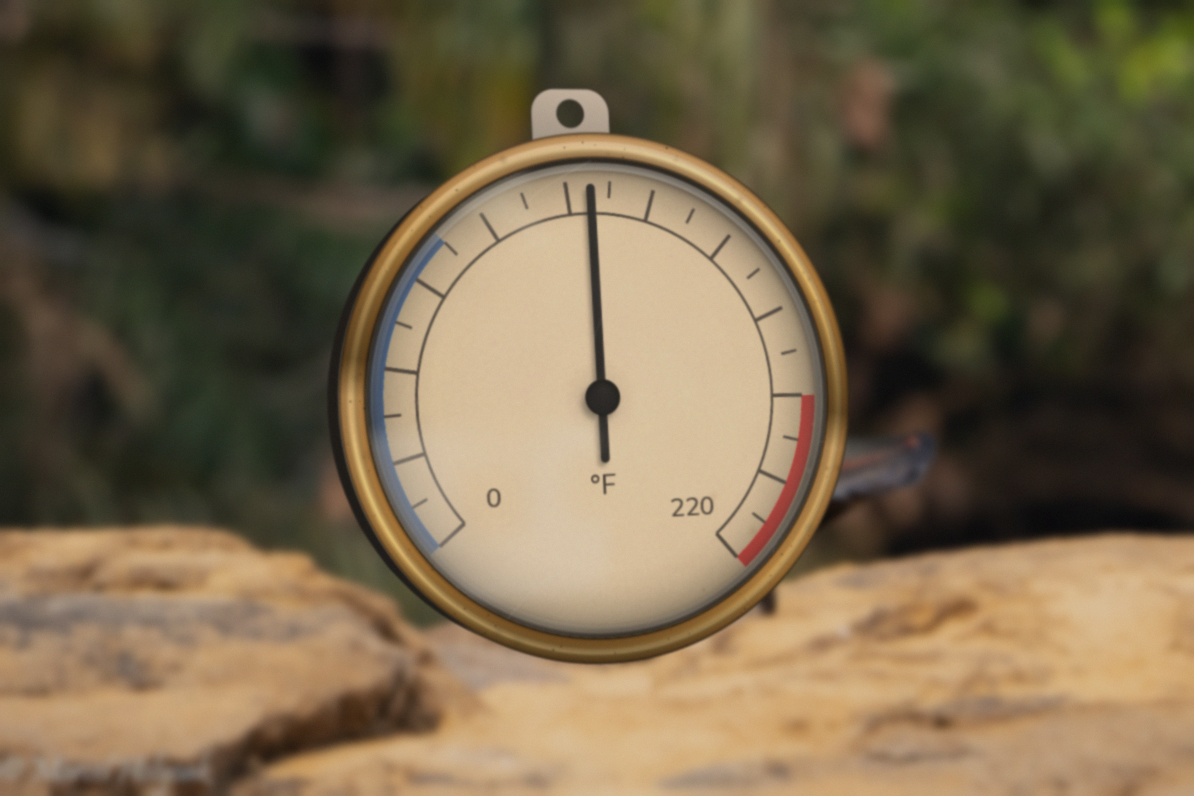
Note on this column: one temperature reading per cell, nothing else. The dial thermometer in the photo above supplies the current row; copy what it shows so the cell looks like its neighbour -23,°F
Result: 105,°F
